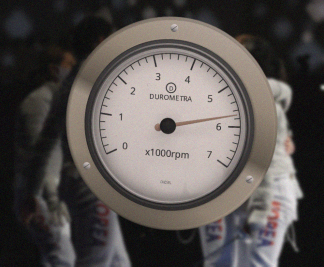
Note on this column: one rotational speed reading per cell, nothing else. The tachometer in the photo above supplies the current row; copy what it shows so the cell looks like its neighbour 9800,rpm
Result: 5700,rpm
